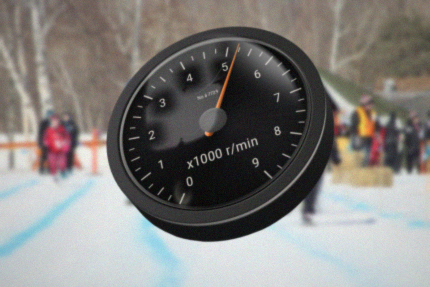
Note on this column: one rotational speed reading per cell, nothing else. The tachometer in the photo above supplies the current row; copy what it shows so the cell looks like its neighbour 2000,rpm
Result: 5250,rpm
